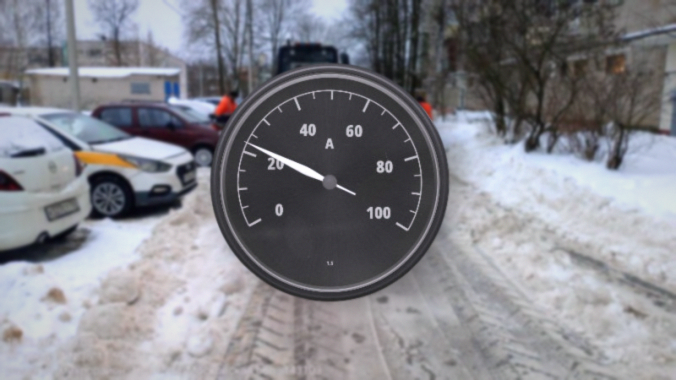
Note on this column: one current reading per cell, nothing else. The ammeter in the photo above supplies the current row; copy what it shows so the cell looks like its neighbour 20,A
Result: 22.5,A
